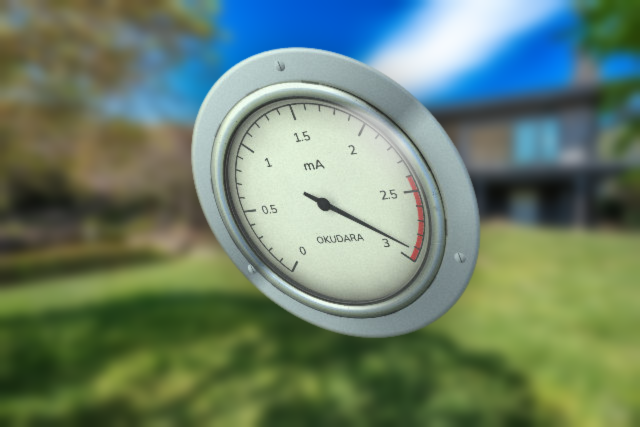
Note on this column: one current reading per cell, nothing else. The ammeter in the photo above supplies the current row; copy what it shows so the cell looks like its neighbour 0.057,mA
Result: 2.9,mA
